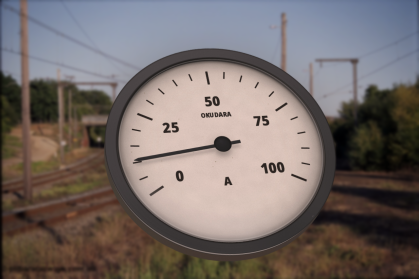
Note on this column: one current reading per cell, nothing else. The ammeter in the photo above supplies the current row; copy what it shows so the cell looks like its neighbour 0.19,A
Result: 10,A
